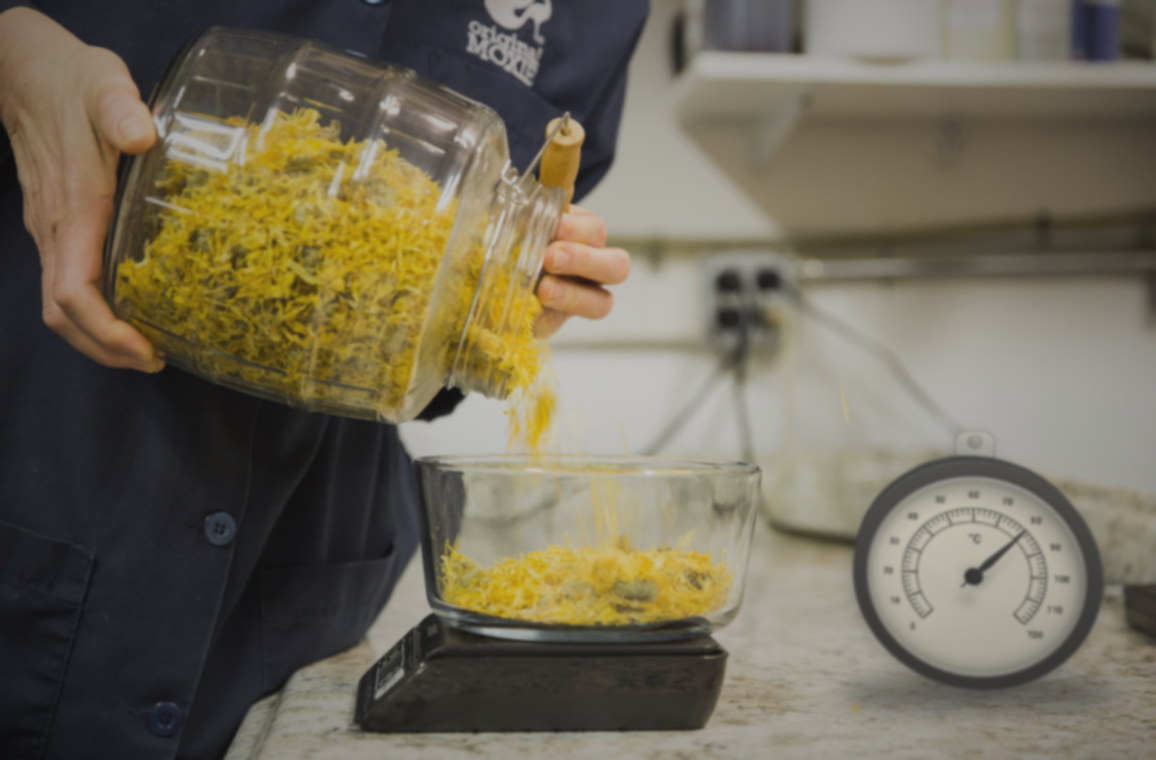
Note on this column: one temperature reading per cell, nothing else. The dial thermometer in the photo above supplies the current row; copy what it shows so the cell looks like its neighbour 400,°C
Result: 80,°C
